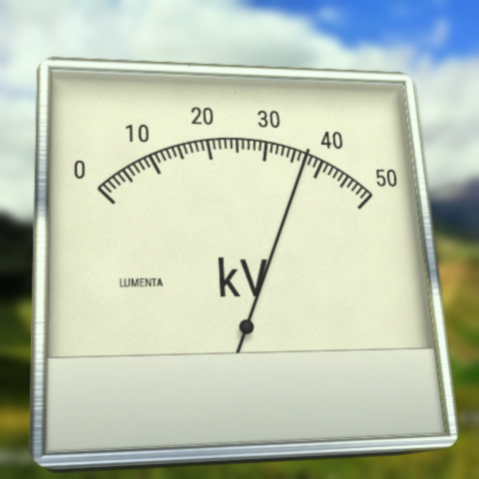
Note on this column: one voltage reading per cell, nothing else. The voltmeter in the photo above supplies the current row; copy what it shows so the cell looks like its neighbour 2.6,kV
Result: 37,kV
